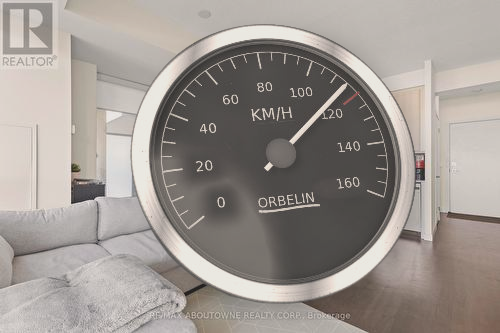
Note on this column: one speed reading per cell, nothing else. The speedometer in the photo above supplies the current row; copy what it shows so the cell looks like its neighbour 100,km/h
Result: 115,km/h
